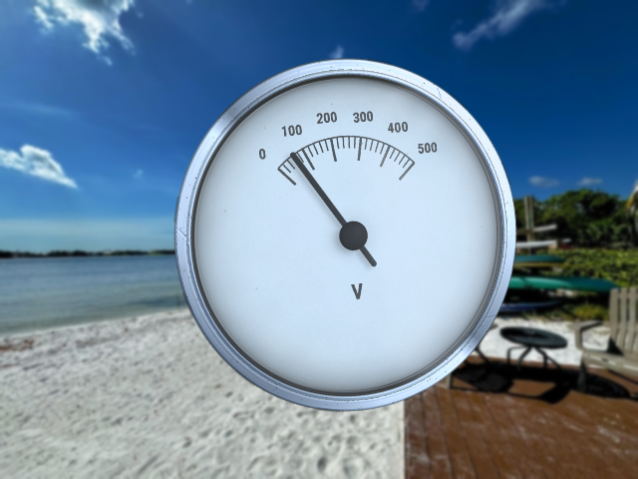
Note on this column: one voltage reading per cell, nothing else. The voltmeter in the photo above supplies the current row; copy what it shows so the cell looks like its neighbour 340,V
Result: 60,V
